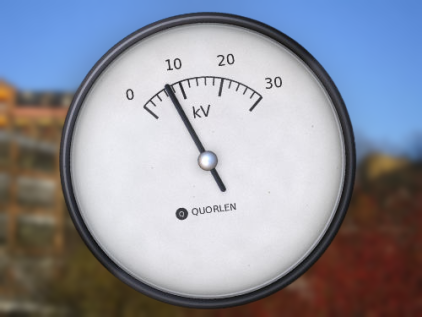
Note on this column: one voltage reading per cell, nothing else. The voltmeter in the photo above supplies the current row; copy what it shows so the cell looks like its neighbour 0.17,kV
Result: 7,kV
